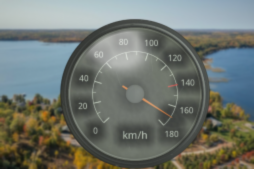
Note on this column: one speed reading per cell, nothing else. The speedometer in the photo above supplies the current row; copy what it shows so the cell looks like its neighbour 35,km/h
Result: 170,km/h
